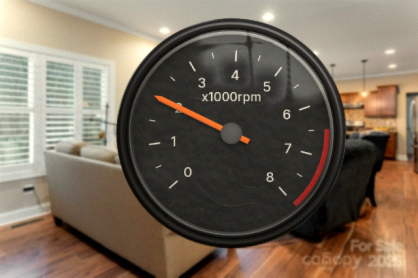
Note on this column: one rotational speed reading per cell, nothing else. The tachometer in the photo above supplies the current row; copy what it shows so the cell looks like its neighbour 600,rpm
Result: 2000,rpm
